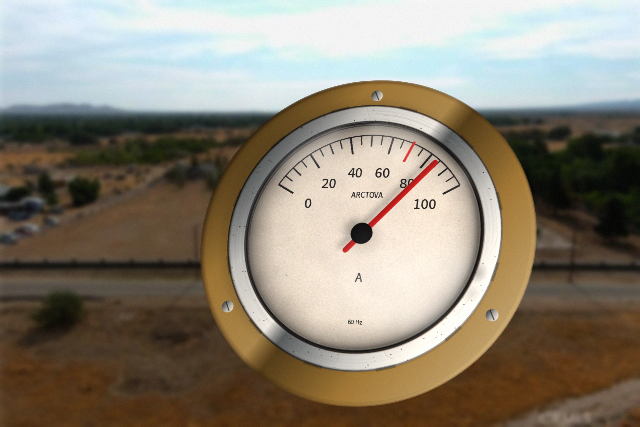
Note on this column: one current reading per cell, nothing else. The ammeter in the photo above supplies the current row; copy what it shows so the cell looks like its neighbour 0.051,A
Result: 85,A
